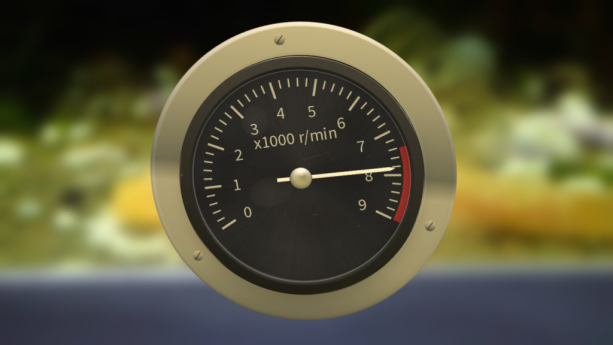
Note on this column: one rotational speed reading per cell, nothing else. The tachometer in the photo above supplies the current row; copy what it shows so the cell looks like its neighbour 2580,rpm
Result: 7800,rpm
